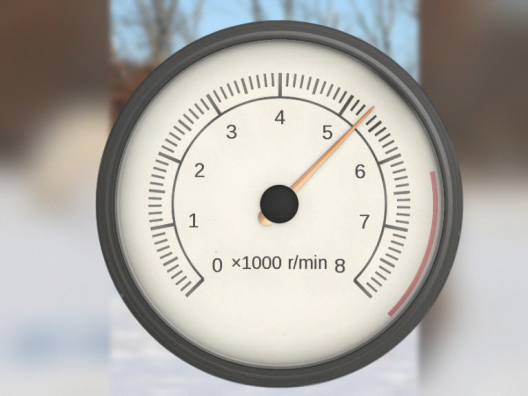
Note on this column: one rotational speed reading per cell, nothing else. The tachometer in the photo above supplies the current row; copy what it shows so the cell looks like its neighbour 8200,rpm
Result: 5300,rpm
